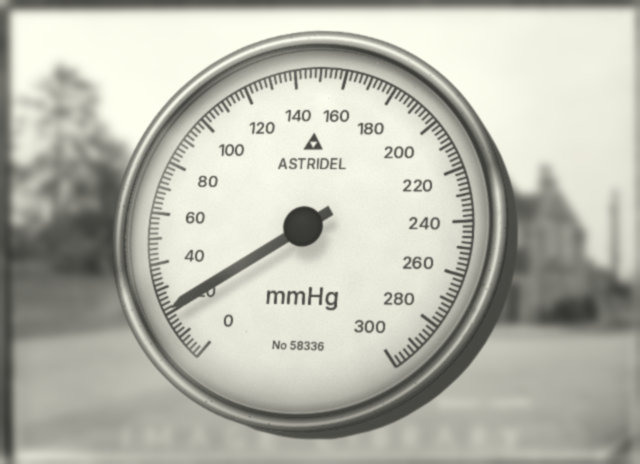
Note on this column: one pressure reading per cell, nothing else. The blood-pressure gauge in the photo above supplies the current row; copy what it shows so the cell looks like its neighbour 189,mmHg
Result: 20,mmHg
